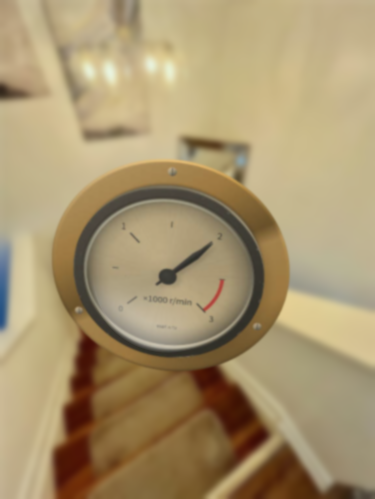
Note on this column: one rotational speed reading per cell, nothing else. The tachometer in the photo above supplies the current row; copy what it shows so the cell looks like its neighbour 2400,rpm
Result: 2000,rpm
